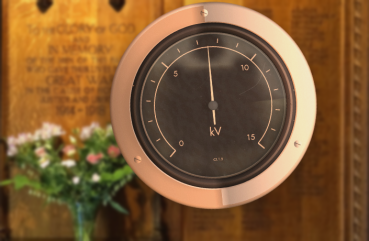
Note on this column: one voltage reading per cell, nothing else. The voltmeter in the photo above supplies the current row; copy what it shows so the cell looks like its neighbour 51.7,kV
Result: 7.5,kV
